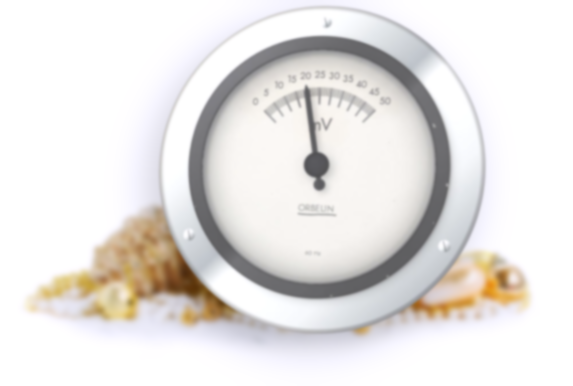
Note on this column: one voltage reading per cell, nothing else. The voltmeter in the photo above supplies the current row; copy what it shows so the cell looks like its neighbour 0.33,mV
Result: 20,mV
